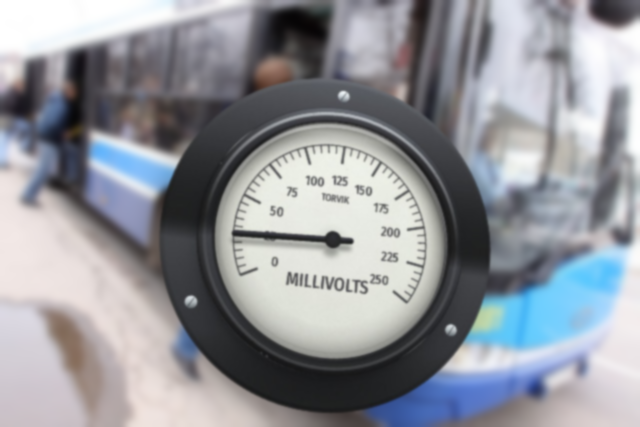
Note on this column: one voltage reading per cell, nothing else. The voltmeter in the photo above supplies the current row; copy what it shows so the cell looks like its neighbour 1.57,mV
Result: 25,mV
